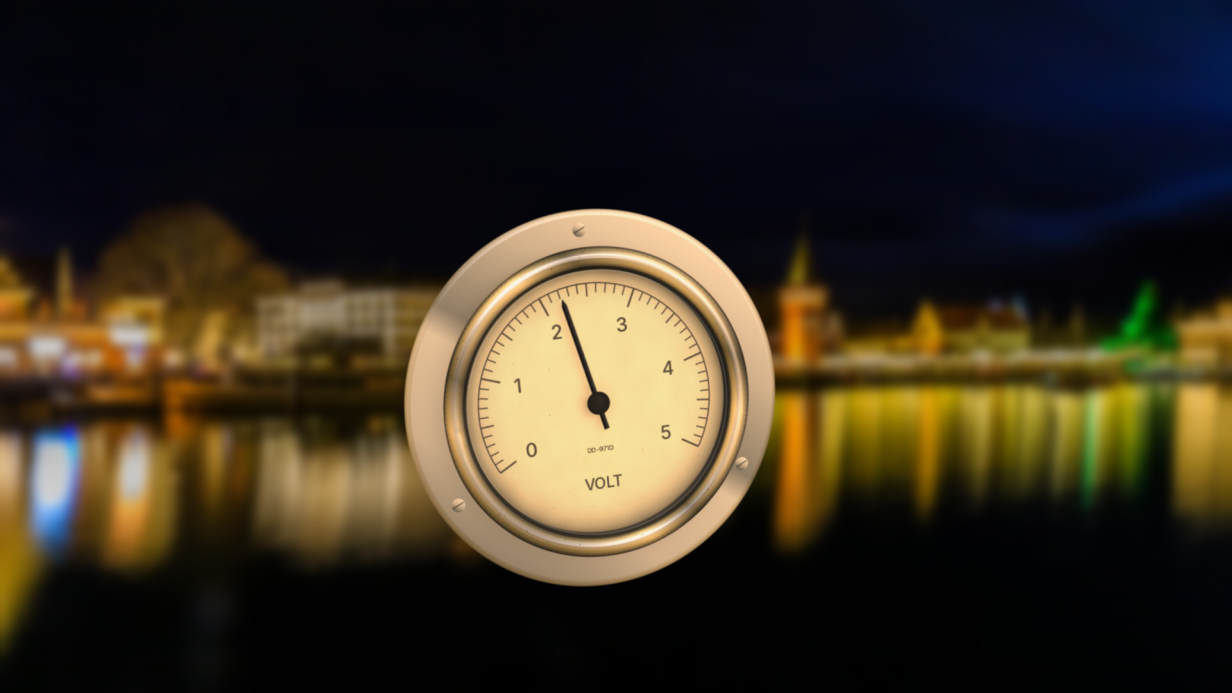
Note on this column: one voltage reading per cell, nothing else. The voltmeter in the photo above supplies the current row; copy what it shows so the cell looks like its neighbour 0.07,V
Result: 2.2,V
